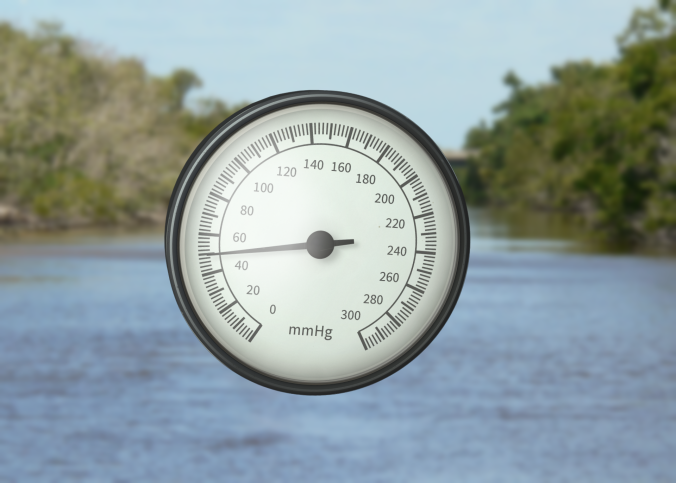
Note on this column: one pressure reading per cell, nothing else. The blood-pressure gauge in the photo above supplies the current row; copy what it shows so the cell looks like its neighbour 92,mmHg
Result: 50,mmHg
